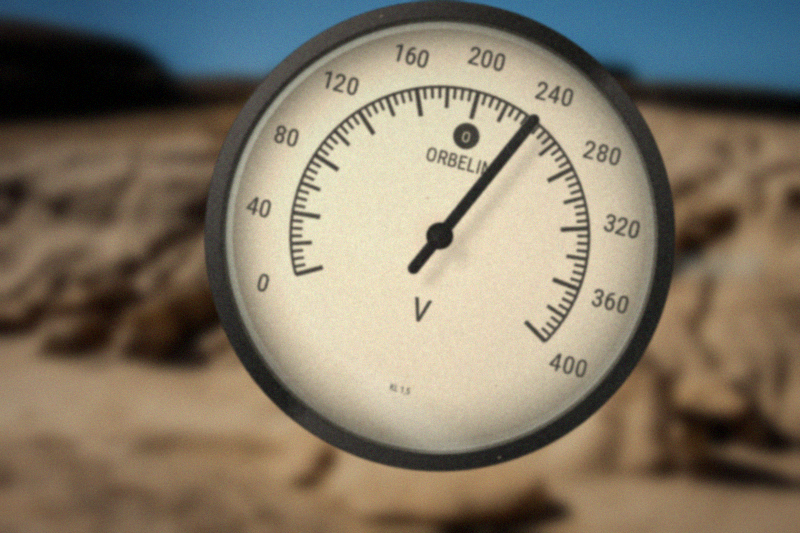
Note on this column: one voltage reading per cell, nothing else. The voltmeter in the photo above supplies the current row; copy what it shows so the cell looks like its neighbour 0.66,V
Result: 240,V
